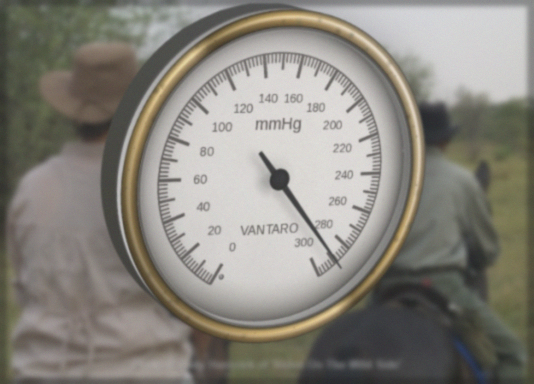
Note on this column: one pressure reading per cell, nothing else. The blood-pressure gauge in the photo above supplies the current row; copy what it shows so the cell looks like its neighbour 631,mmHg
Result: 290,mmHg
